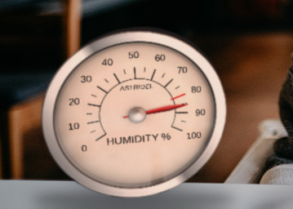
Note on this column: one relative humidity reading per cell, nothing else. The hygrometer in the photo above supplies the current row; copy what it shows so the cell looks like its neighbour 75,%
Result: 85,%
